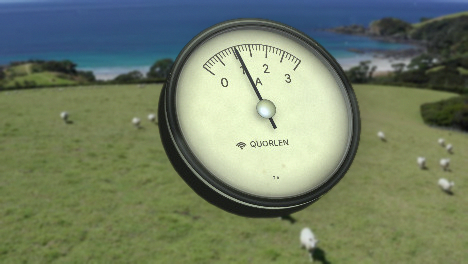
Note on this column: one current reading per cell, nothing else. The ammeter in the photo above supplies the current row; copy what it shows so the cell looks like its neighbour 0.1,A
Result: 1,A
